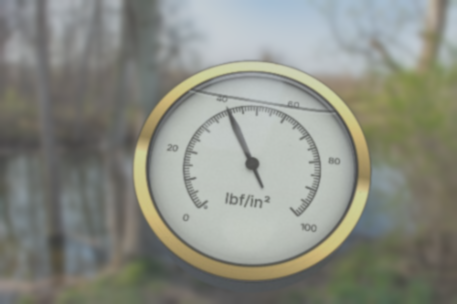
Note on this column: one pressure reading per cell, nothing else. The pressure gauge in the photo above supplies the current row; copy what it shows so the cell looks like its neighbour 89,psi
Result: 40,psi
